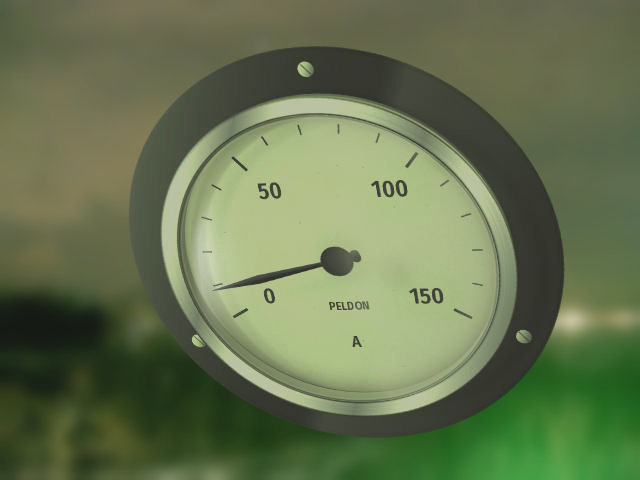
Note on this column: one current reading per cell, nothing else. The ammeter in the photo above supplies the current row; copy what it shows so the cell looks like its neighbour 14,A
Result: 10,A
